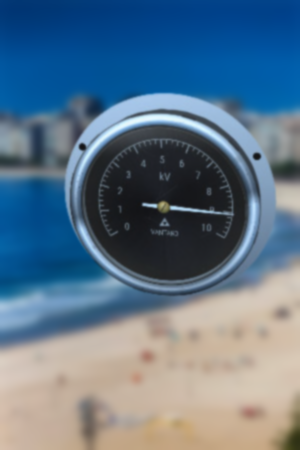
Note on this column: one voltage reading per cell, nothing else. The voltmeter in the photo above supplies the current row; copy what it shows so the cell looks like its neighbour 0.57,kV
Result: 9,kV
